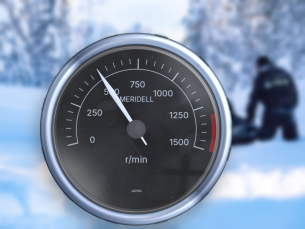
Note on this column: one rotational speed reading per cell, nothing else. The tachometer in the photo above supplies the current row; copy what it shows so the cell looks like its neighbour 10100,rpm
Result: 500,rpm
